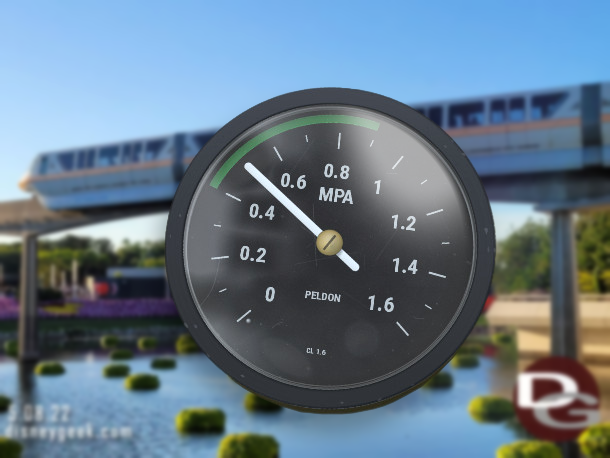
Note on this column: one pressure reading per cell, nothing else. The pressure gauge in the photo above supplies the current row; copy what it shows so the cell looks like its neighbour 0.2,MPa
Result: 0.5,MPa
